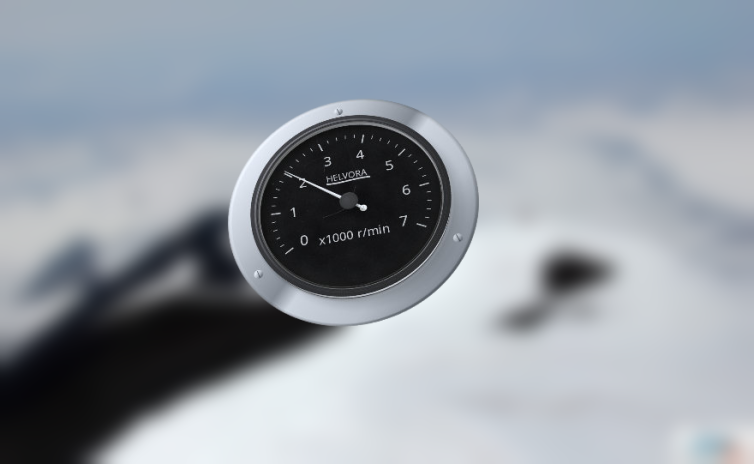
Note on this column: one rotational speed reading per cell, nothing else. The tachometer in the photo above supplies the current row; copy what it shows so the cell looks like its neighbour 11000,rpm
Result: 2000,rpm
